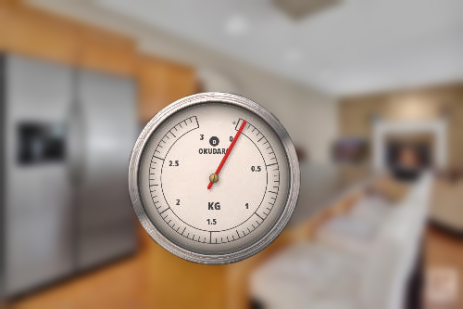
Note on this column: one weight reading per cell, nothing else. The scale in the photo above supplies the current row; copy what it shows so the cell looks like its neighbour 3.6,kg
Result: 0.05,kg
